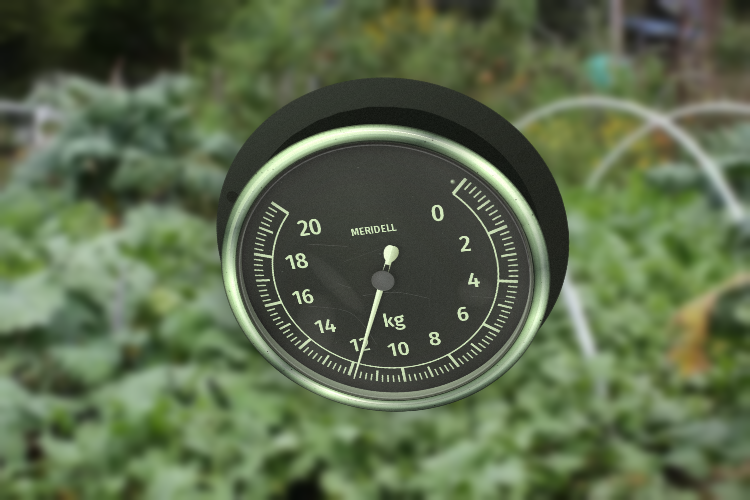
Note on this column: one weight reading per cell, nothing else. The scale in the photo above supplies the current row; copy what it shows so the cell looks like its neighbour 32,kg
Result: 11.8,kg
